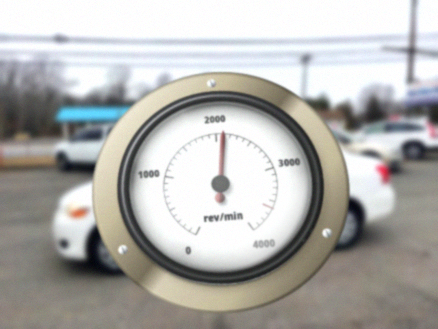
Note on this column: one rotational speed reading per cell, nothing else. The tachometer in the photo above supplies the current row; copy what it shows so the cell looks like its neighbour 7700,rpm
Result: 2100,rpm
